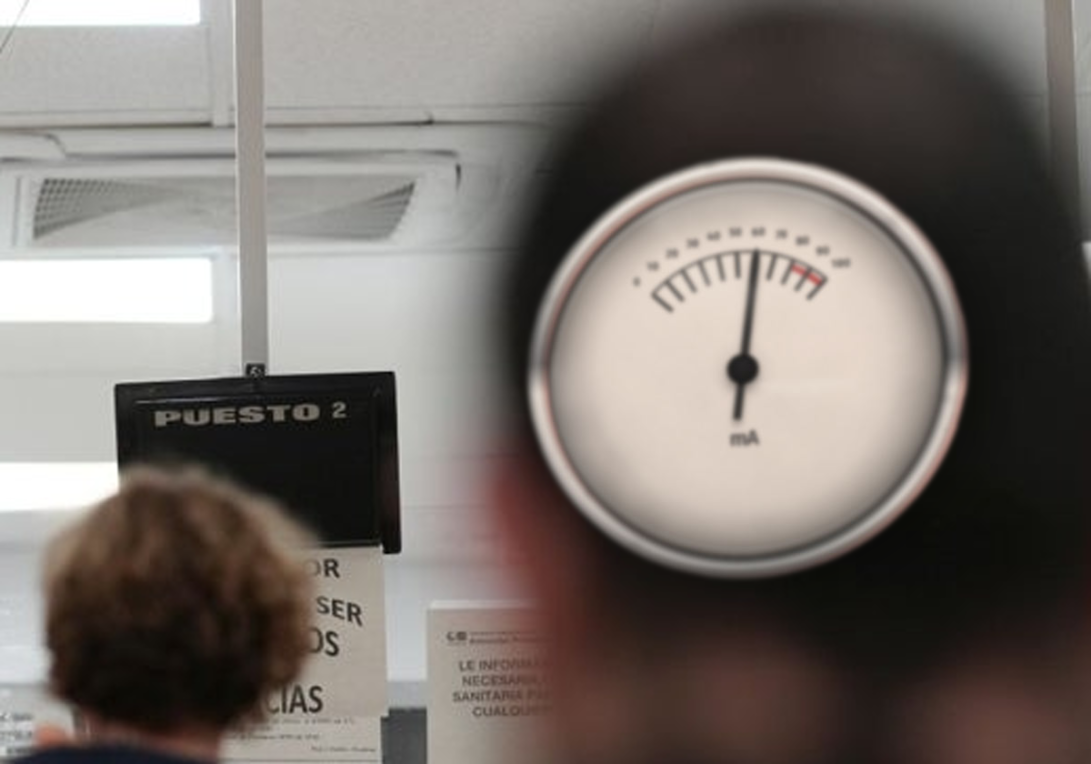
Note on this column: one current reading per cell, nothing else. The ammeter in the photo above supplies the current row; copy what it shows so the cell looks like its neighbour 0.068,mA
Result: 60,mA
